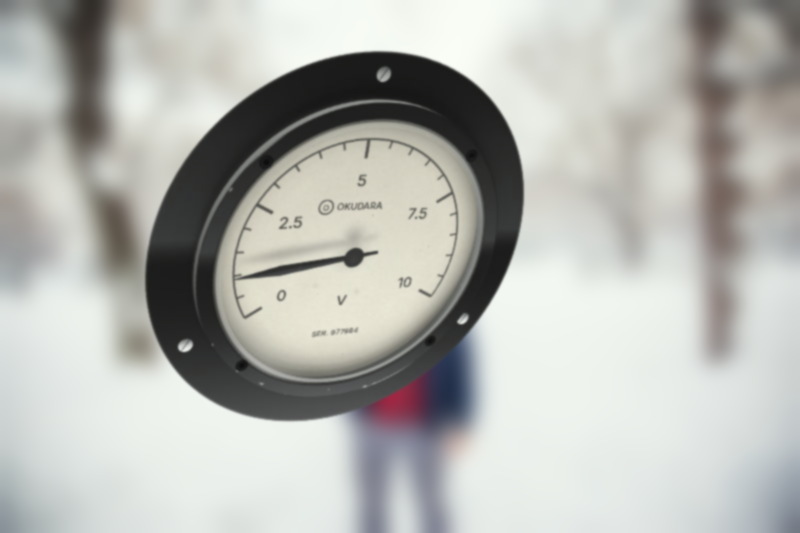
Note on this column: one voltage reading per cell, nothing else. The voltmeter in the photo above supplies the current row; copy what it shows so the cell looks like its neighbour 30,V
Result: 1,V
